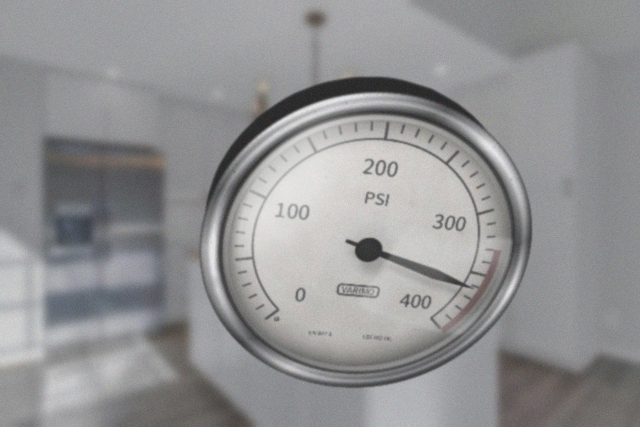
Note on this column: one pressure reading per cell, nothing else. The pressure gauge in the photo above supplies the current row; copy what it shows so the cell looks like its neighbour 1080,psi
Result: 360,psi
